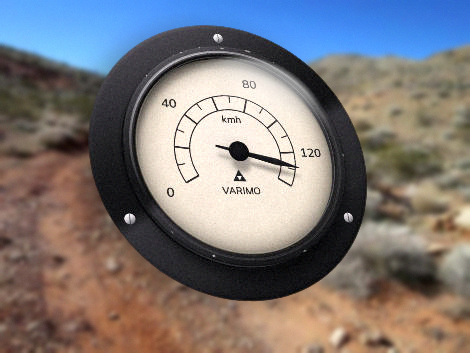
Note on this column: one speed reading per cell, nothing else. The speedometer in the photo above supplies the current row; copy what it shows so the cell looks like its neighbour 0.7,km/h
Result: 130,km/h
